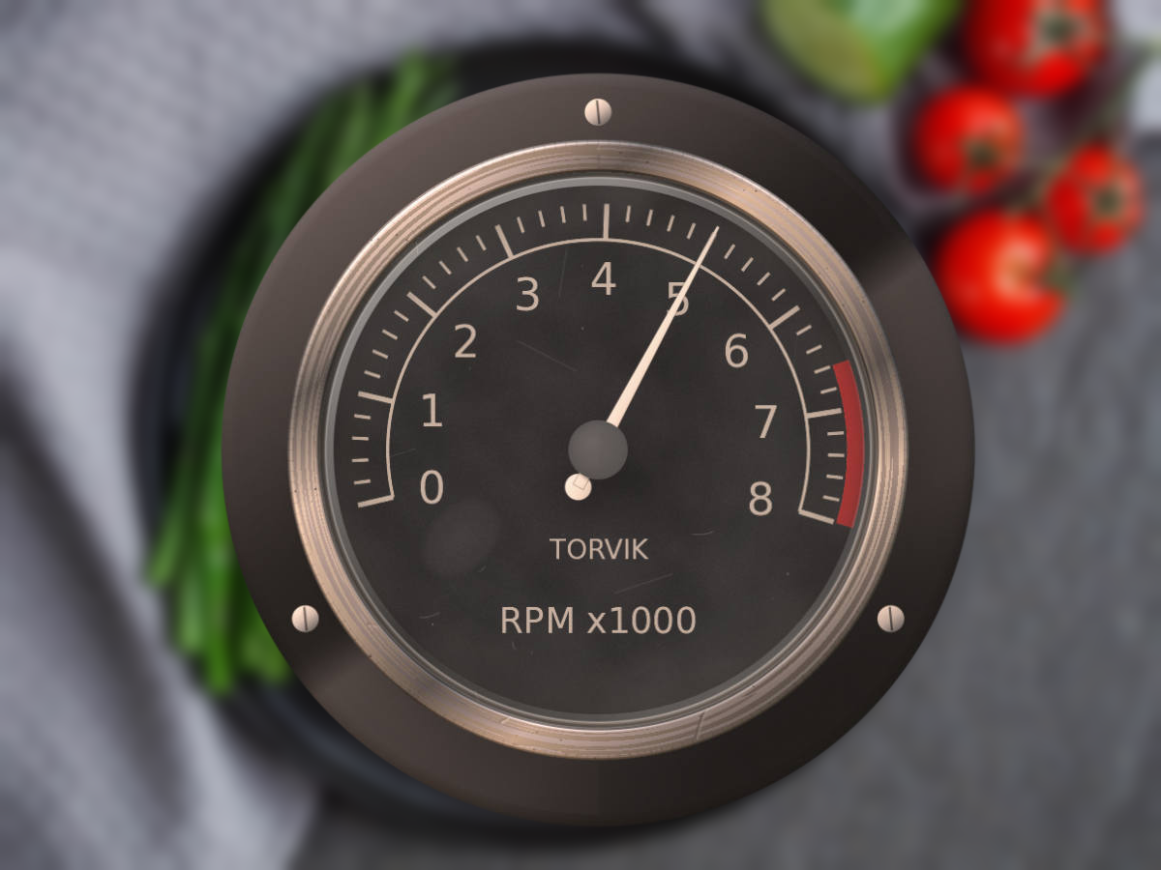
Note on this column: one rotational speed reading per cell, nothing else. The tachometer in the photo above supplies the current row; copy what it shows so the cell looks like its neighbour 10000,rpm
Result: 5000,rpm
